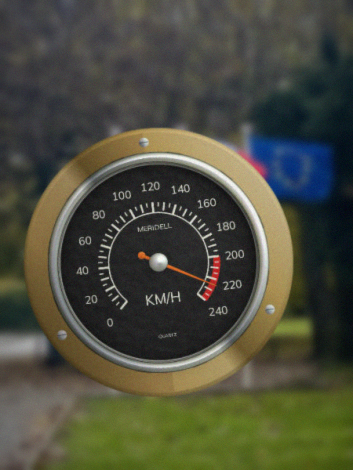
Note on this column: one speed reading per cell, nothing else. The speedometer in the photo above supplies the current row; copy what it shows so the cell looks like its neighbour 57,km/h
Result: 225,km/h
